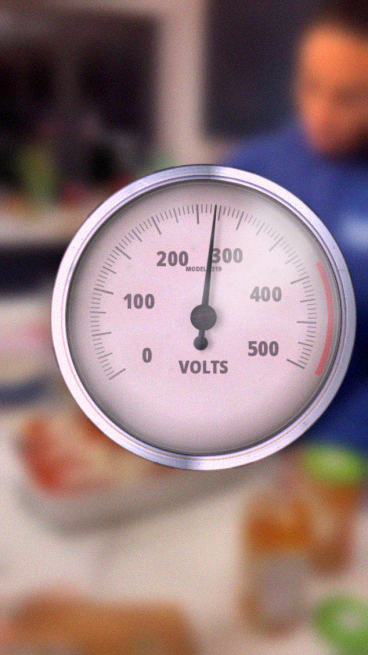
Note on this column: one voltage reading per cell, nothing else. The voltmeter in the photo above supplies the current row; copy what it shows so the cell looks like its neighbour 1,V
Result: 270,V
